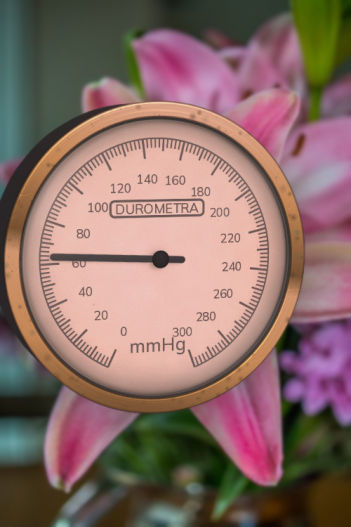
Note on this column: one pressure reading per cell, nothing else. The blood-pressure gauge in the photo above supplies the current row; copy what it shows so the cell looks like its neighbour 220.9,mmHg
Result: 64,mmHg
